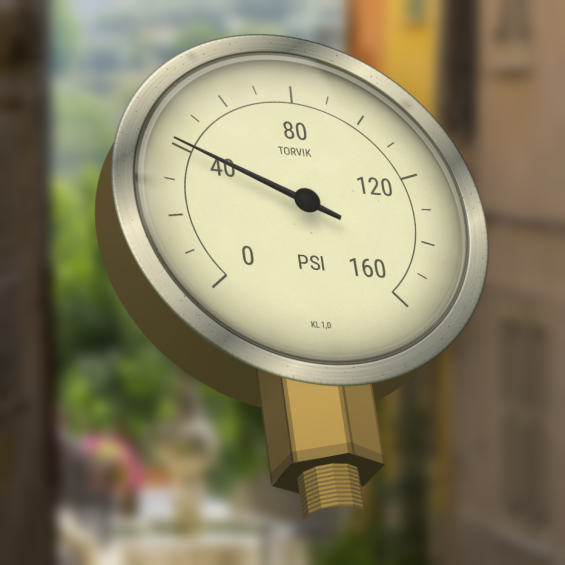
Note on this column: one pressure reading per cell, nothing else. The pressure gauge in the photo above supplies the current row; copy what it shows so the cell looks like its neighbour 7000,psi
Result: 40,psi
